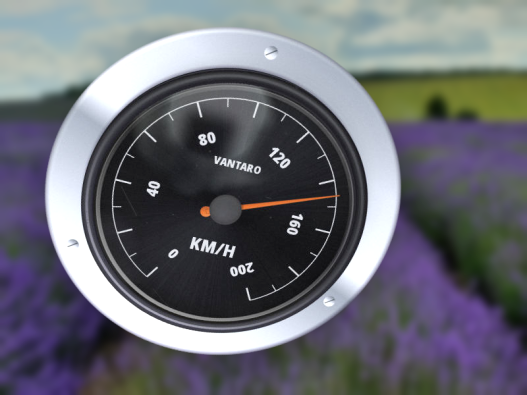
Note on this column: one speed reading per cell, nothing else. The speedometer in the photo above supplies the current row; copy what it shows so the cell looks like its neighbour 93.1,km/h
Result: 145,km/h
